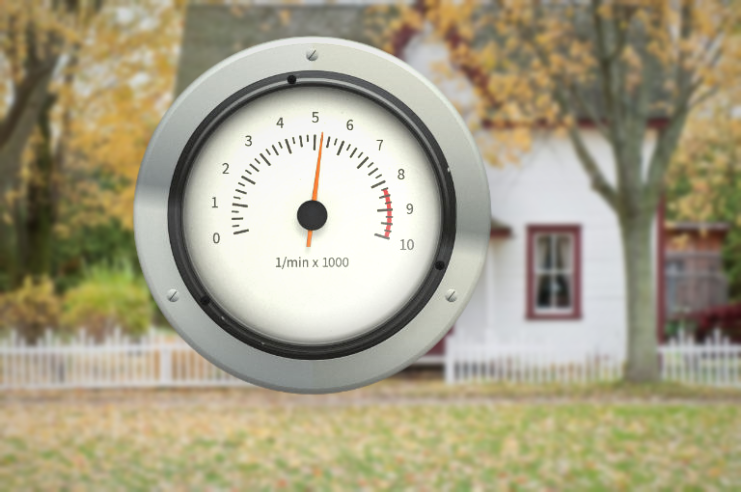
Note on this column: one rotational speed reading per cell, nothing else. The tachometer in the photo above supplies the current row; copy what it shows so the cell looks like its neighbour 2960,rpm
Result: 5250,rpm
